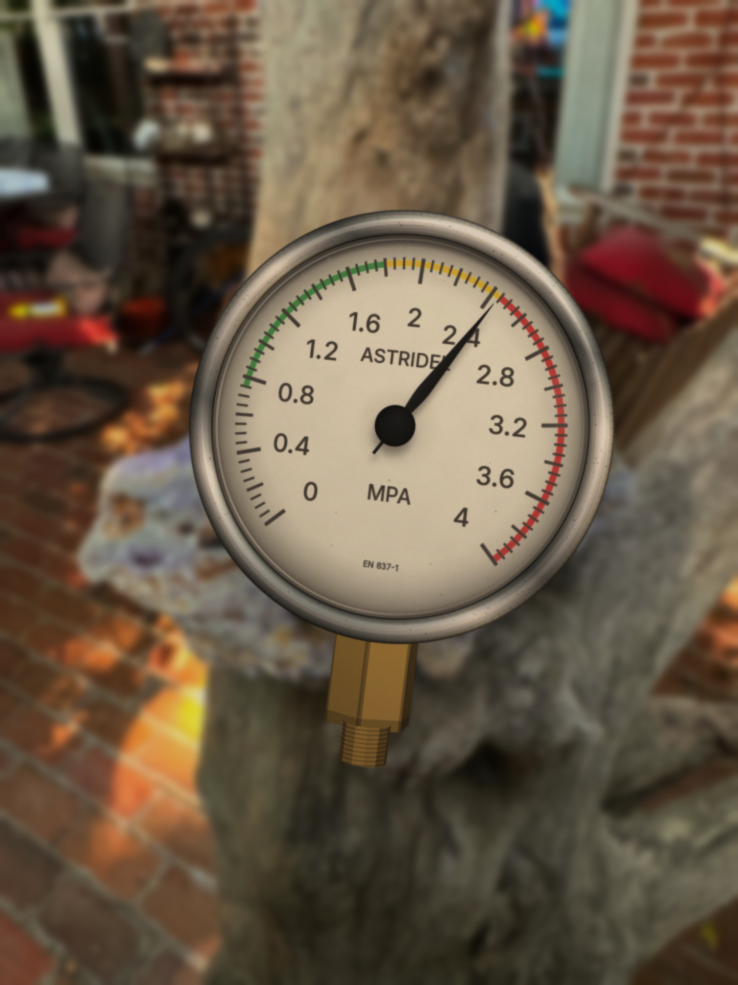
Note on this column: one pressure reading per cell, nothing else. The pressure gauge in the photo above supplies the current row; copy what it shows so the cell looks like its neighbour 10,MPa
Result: 2.45,MPa
